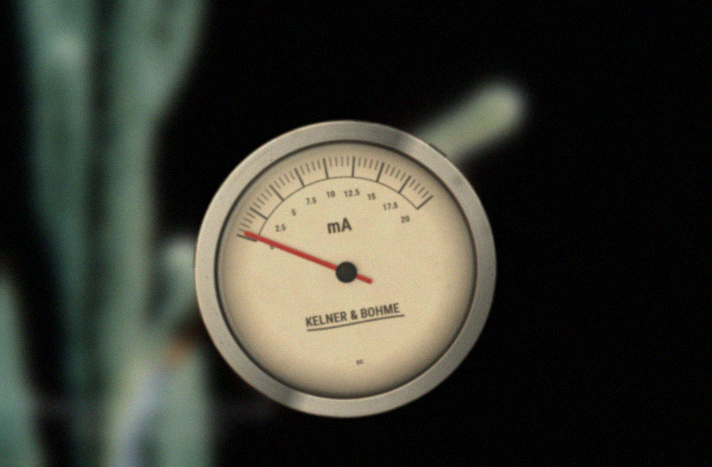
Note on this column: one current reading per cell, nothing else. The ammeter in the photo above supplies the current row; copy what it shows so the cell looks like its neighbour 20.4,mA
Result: 0.5,mA
